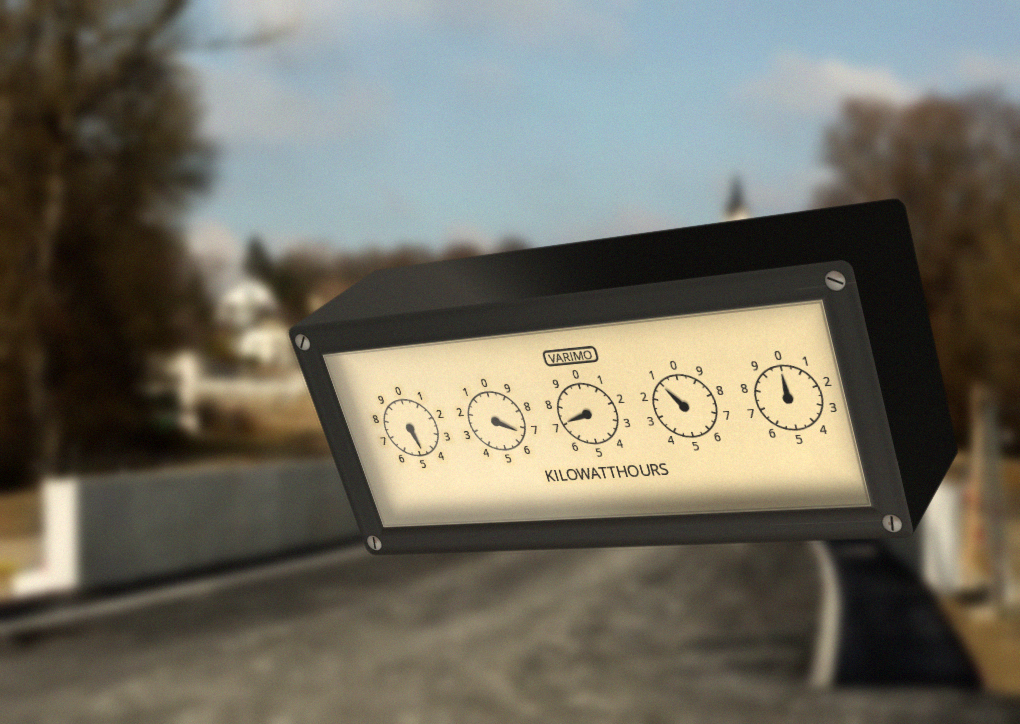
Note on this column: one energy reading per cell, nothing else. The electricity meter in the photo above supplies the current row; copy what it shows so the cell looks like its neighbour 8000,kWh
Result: 46710,kWh
